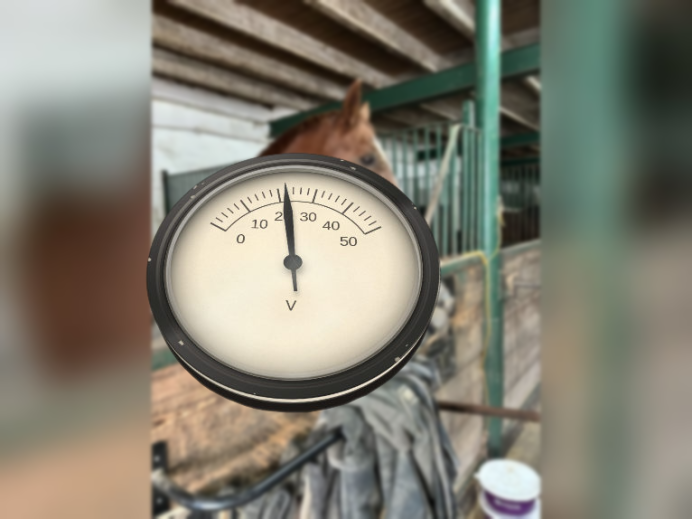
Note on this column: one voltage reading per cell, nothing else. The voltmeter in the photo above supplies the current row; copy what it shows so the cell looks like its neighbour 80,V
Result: 22,V
